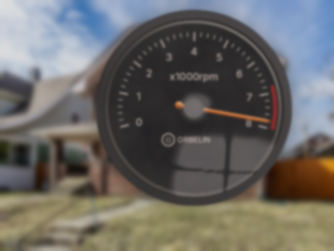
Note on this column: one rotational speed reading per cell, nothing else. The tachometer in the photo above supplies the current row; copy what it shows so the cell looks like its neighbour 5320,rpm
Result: 7800,rpm
